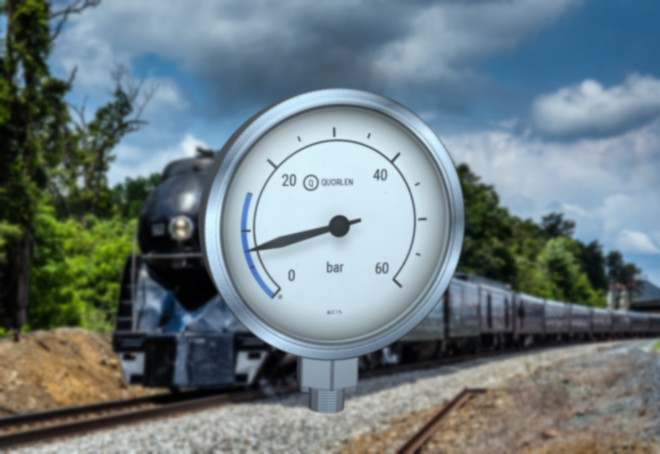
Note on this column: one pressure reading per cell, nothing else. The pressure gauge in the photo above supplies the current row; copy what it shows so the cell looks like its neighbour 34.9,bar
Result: 7.5,bar
